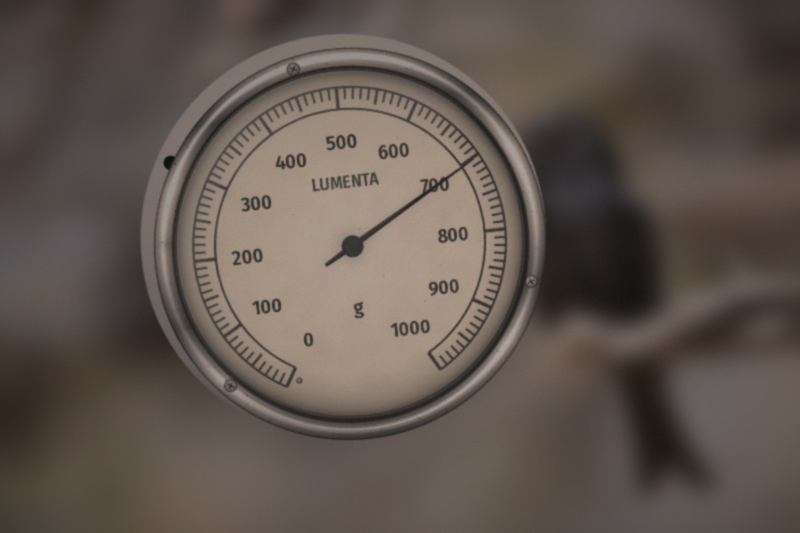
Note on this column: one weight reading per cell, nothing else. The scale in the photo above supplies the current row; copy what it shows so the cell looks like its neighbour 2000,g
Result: 700,g
